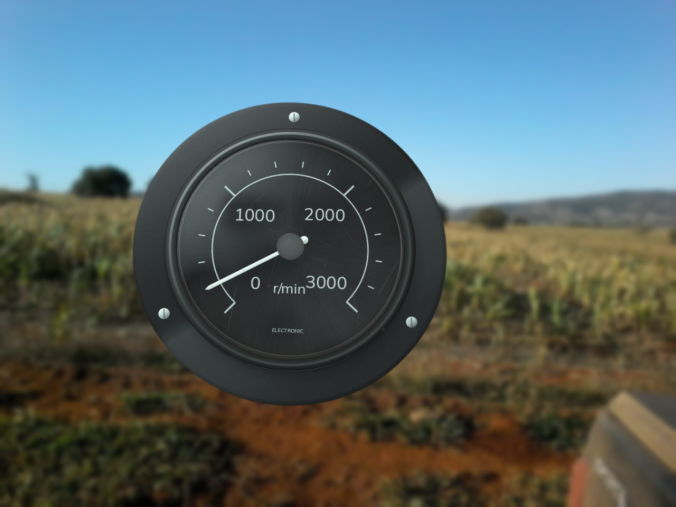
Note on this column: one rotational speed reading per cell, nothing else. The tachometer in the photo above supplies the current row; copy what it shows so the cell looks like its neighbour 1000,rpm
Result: 200,rpm
